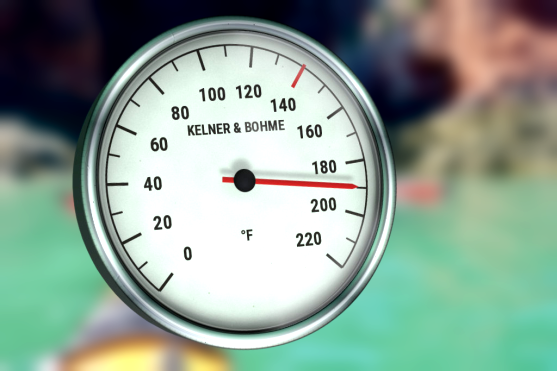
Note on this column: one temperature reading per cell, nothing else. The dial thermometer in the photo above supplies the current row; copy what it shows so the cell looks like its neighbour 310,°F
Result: 190,°F
